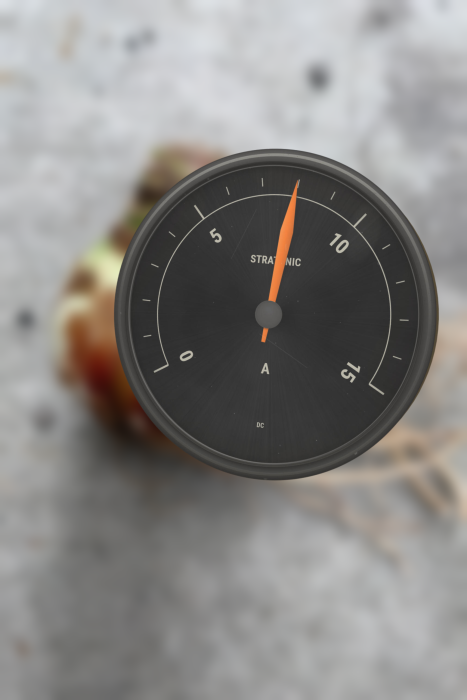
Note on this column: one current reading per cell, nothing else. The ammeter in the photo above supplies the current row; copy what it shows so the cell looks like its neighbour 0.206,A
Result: 8,A
